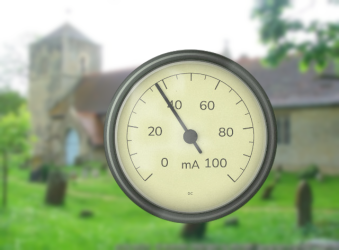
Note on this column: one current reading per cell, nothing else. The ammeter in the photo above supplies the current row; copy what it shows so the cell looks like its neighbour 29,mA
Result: 37.5,mA
